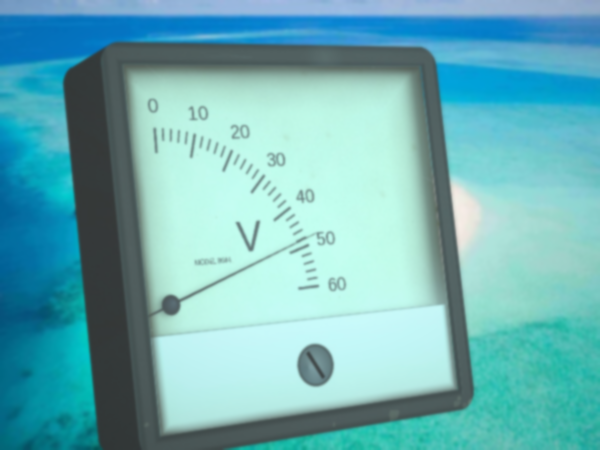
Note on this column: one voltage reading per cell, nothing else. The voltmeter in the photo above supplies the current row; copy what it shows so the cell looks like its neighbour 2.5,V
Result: 48,V
